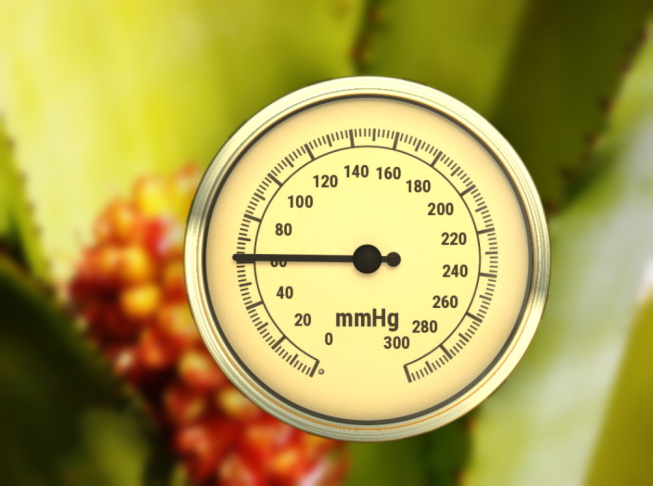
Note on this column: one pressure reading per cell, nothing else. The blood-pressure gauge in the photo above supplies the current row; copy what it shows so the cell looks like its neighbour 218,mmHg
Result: 62,mmHg
